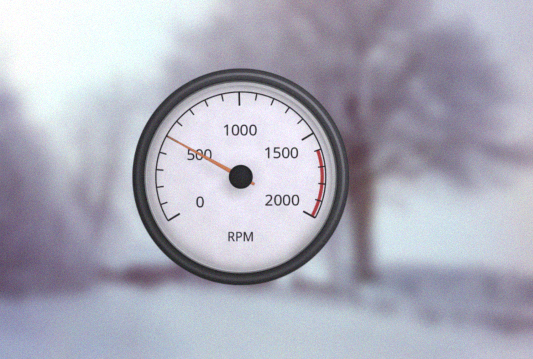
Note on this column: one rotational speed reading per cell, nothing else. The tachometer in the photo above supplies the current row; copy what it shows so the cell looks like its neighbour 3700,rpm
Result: 500,rpm
